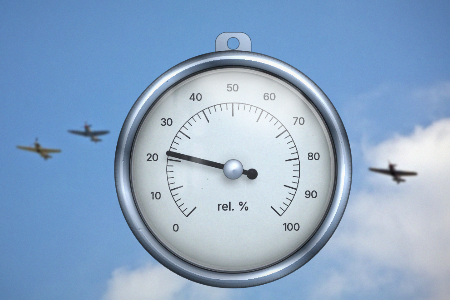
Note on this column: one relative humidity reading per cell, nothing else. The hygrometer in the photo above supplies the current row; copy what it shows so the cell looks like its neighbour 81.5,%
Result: 22,%
